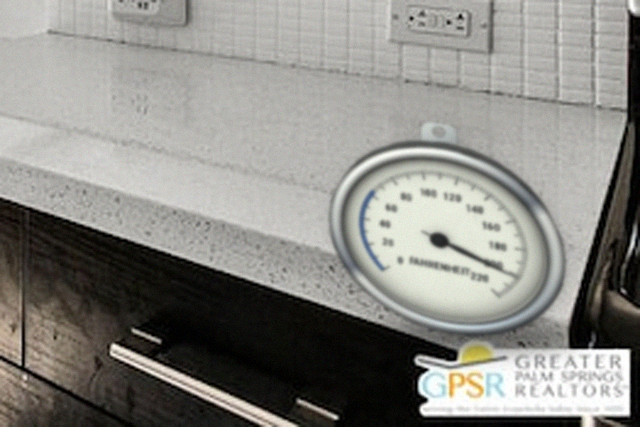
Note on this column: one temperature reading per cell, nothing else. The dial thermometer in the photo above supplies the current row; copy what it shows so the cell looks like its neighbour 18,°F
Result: 200,°F
